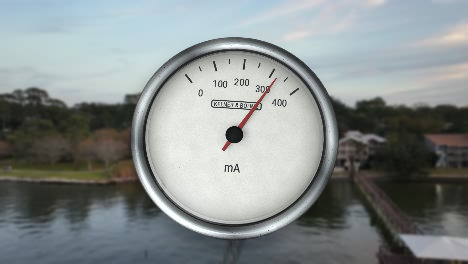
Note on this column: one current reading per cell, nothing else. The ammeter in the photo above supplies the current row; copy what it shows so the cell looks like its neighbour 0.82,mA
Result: 325,mA
